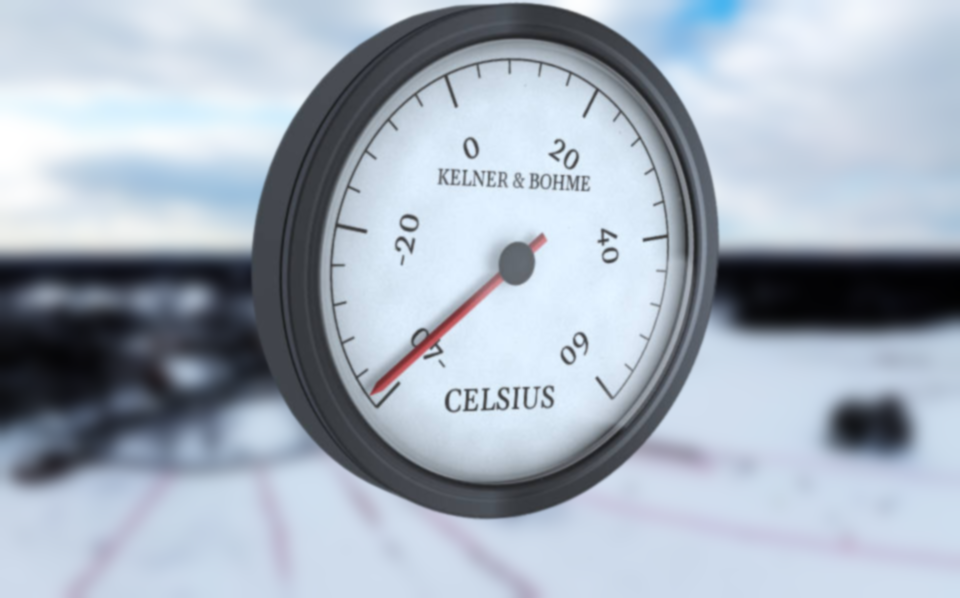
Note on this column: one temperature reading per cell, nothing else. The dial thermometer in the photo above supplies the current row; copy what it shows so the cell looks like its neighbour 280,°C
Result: -38,°C
